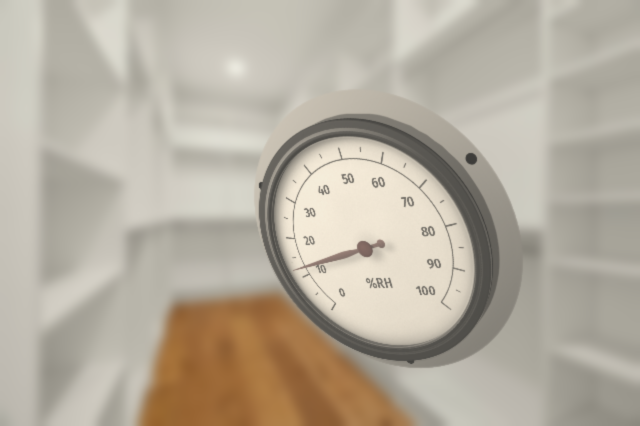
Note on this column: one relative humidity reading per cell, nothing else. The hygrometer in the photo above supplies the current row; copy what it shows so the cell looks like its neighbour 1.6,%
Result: 12.5,%
